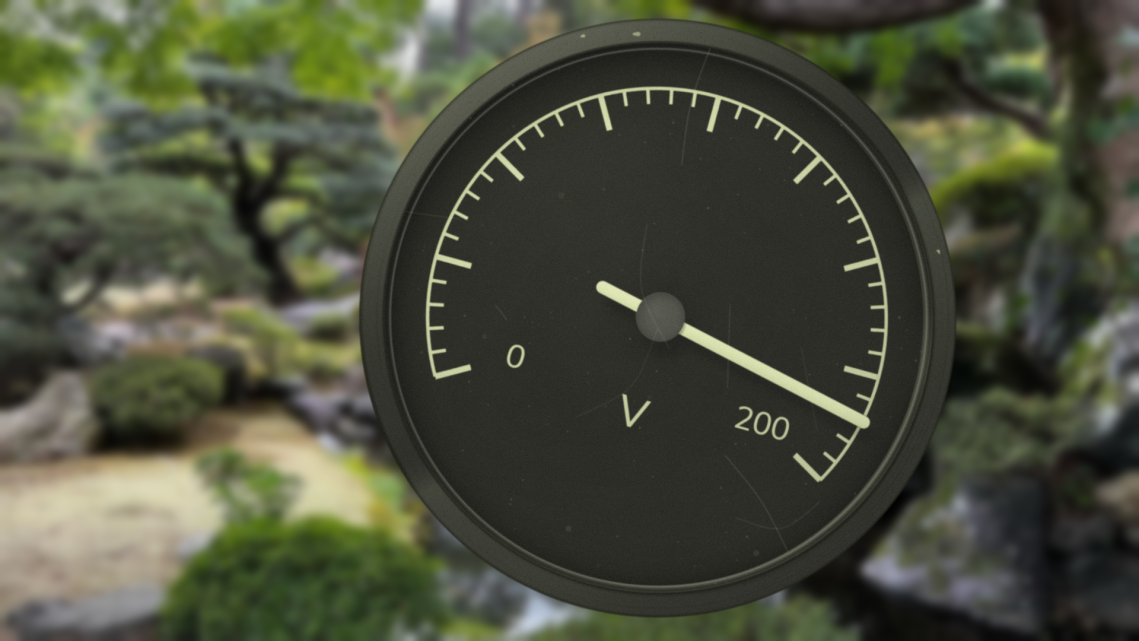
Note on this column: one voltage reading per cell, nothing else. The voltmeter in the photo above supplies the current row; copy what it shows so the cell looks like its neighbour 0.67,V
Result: 185,V
